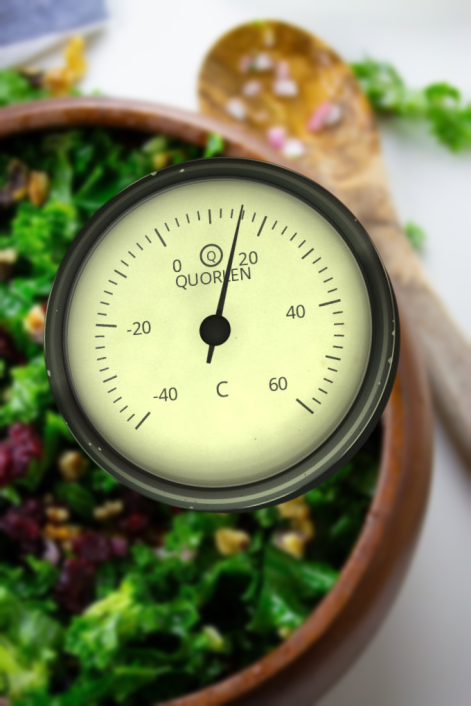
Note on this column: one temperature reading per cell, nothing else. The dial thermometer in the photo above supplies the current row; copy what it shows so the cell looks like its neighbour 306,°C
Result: 16,°C
